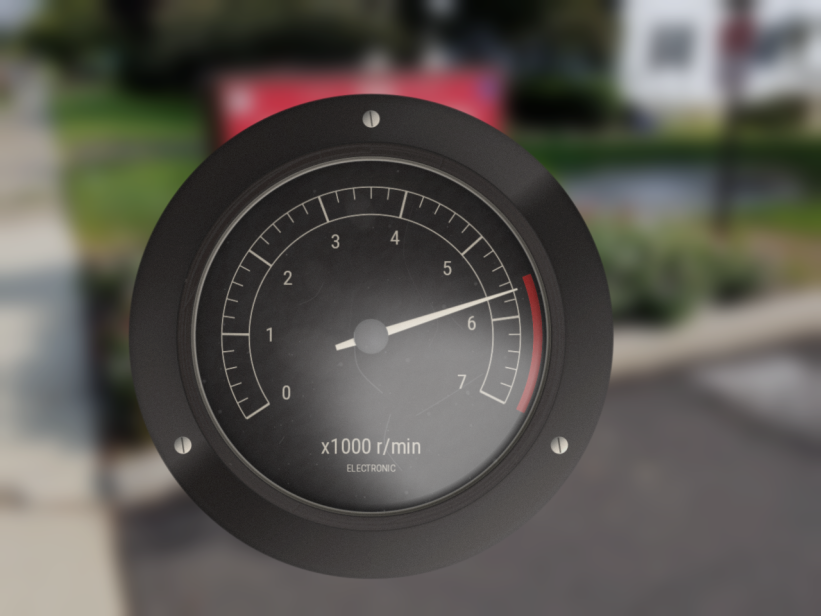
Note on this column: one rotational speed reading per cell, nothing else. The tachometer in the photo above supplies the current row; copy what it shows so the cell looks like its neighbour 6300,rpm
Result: 5700,rpm
